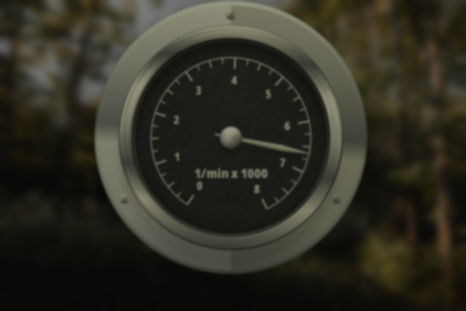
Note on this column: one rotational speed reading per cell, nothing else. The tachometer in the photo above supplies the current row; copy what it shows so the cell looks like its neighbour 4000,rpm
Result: 6625,rpm
